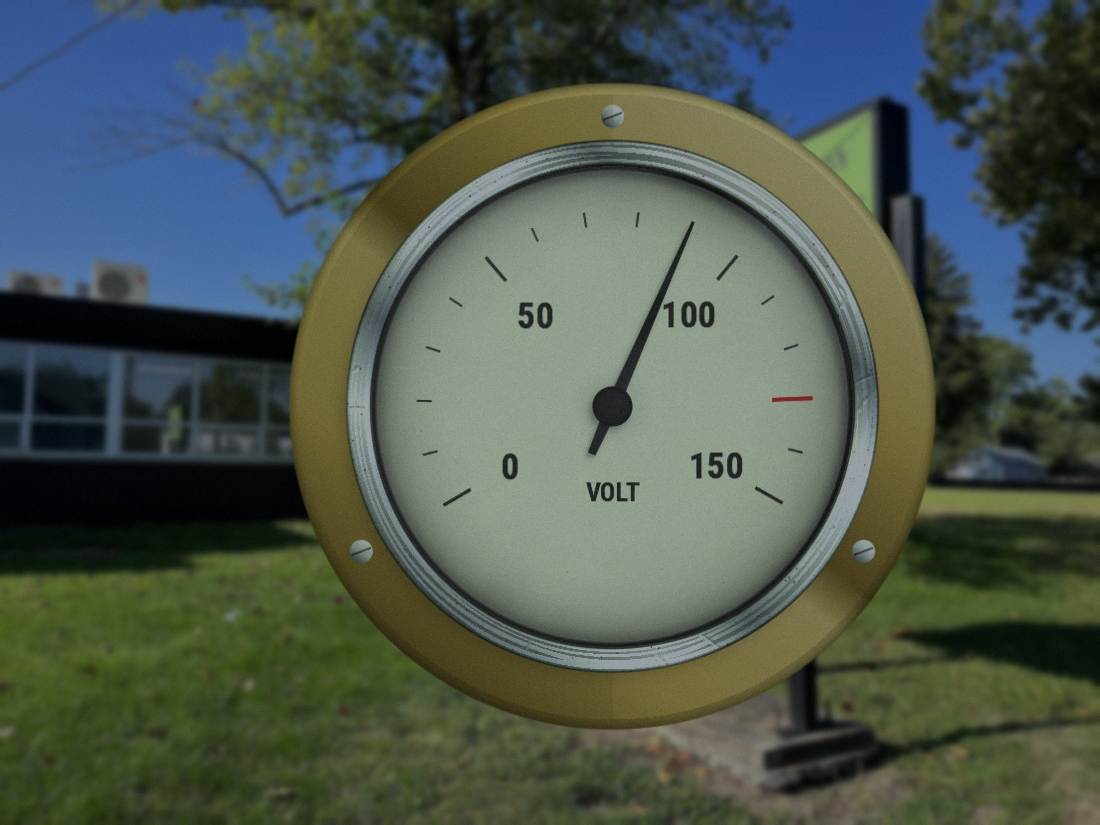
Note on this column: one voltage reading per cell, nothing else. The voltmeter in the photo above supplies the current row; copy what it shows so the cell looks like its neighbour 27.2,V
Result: 90,V
